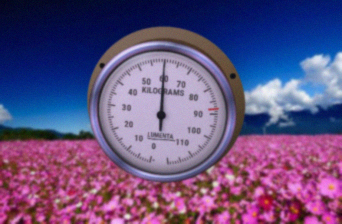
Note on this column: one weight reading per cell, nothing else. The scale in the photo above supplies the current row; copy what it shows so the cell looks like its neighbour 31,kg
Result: 60,kg
